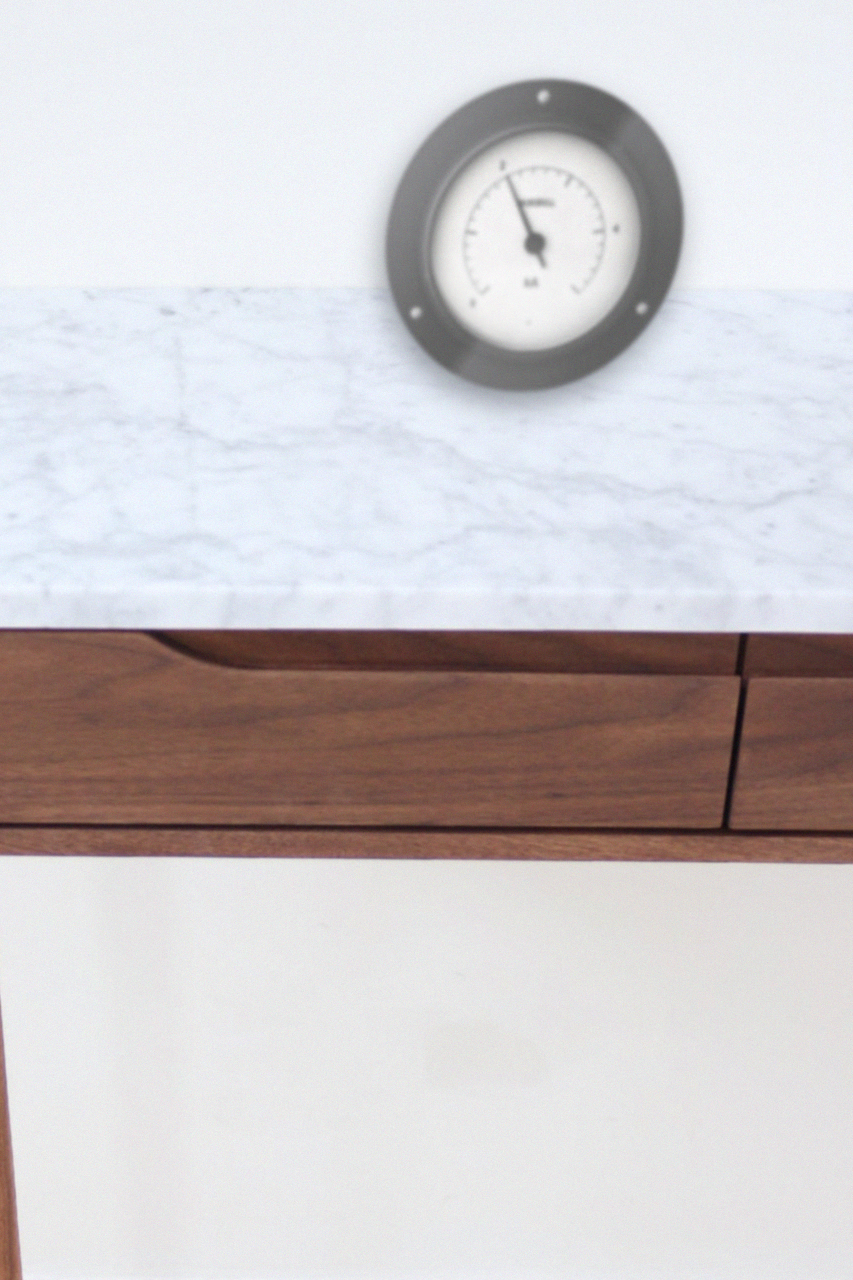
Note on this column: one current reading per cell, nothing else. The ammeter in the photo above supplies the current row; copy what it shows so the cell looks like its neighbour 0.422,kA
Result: 2,kA
